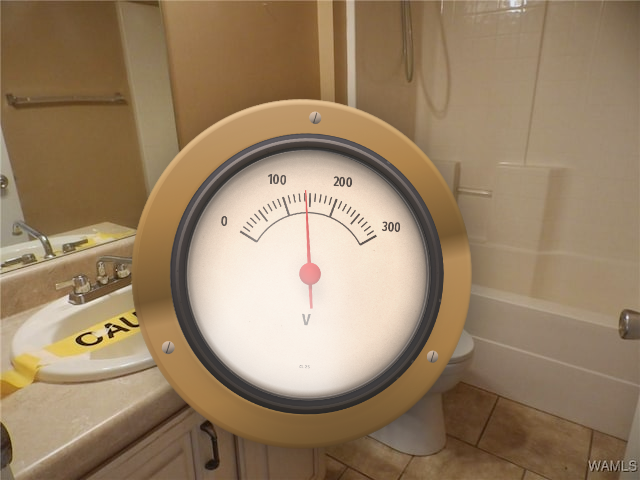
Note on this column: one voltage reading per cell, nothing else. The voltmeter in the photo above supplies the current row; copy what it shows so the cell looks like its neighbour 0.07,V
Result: 140,V
